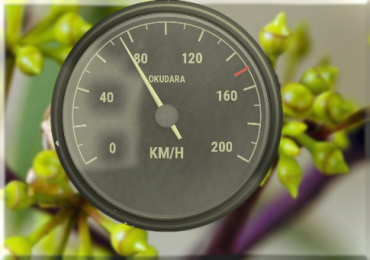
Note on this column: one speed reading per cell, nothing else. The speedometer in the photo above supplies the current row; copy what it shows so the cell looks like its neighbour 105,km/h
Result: 75,km/h
